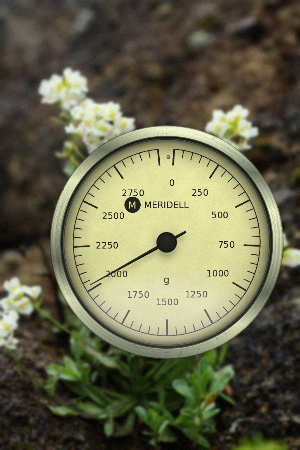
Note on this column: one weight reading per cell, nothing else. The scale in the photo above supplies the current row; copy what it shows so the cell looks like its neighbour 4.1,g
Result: 2025,g
